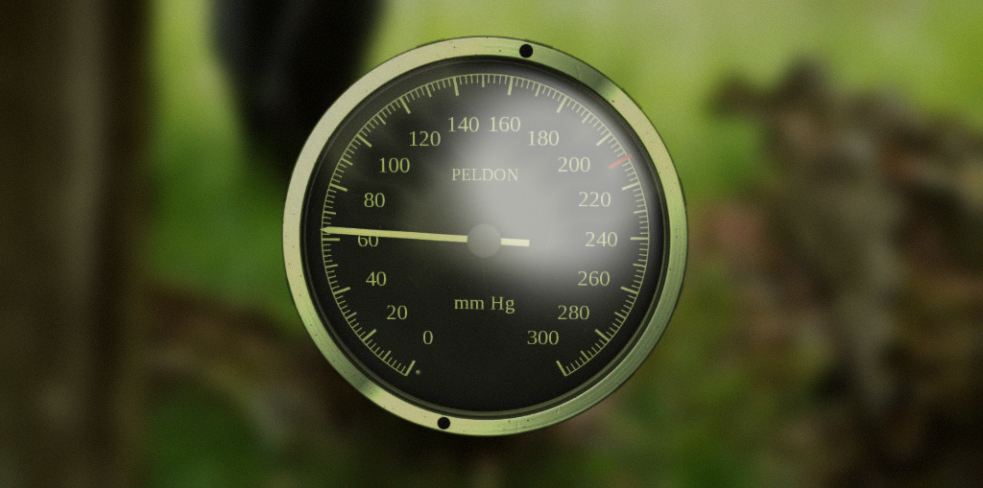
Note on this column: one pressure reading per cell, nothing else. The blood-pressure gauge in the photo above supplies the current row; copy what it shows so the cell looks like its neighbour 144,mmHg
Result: 64,mmHg
